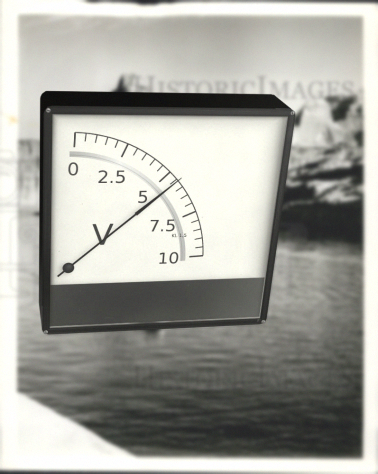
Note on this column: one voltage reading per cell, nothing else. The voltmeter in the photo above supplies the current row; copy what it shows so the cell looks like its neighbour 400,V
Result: 5.5,V
